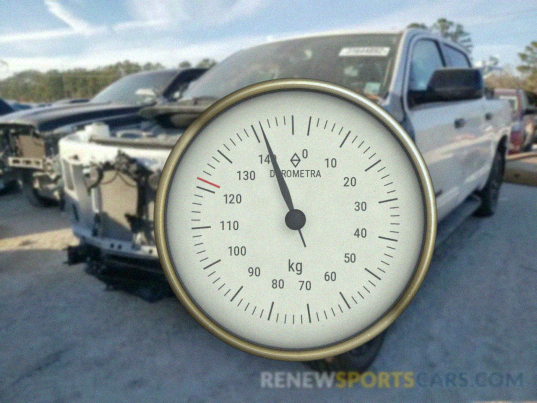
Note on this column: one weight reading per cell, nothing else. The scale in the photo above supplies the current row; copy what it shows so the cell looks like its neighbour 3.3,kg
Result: 142,kg
